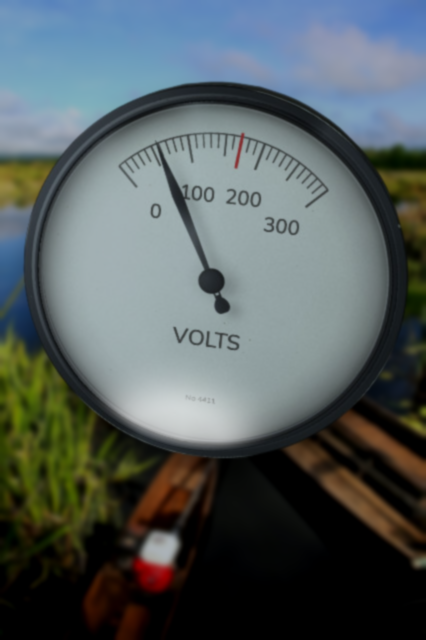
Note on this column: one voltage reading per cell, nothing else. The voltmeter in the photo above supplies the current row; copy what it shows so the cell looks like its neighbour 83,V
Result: 60,V
